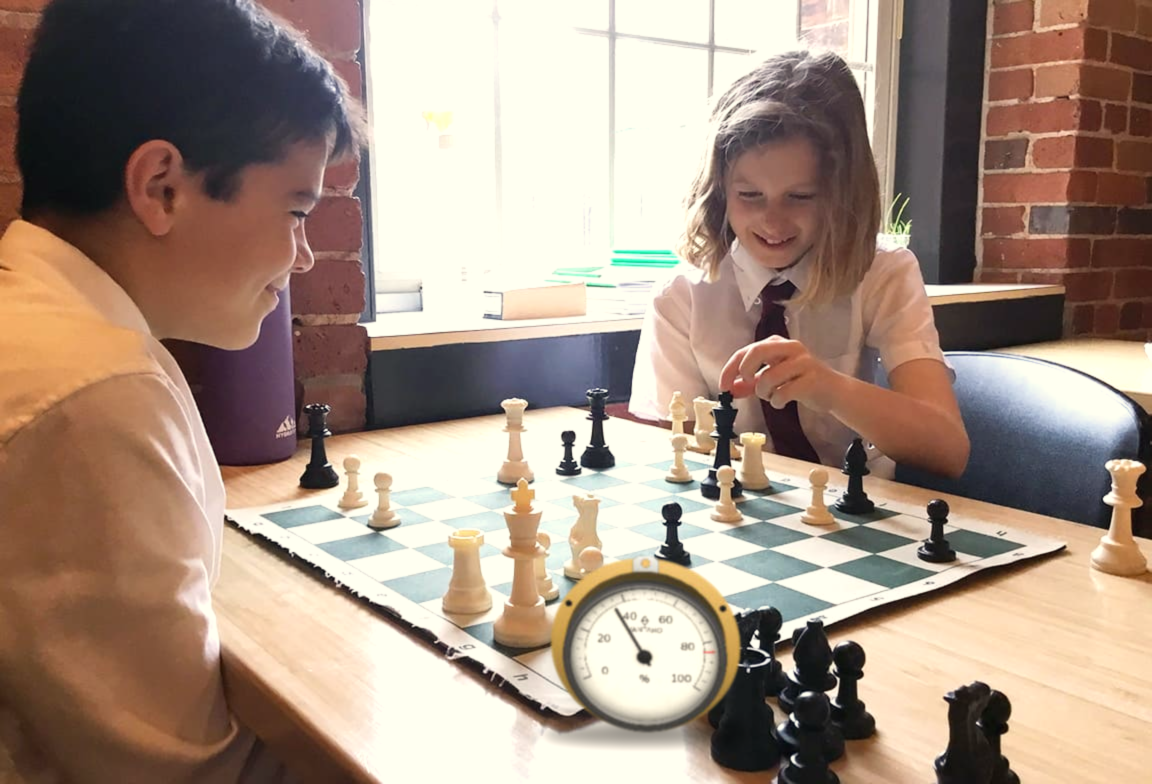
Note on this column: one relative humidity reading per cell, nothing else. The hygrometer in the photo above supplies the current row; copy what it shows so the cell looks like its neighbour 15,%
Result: 36,%
